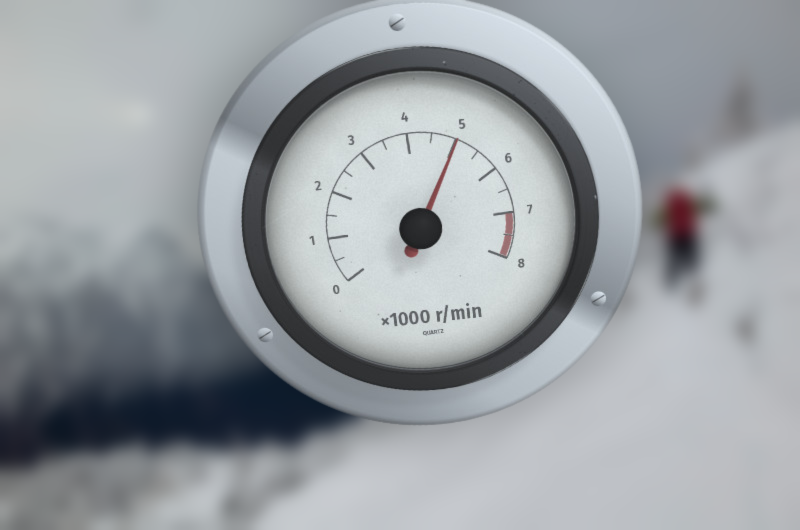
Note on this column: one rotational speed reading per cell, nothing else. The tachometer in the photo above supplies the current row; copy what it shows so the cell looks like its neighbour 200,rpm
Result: 5000,rpm
